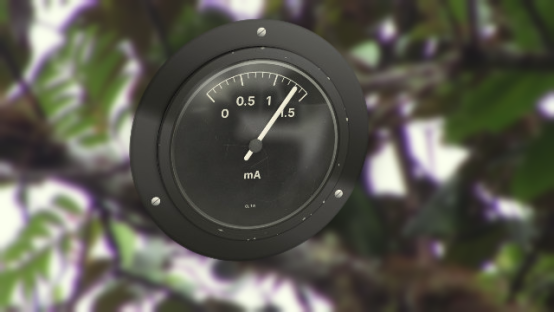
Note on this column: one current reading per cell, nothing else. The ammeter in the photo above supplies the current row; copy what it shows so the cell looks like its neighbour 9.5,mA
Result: 1.3,mA
